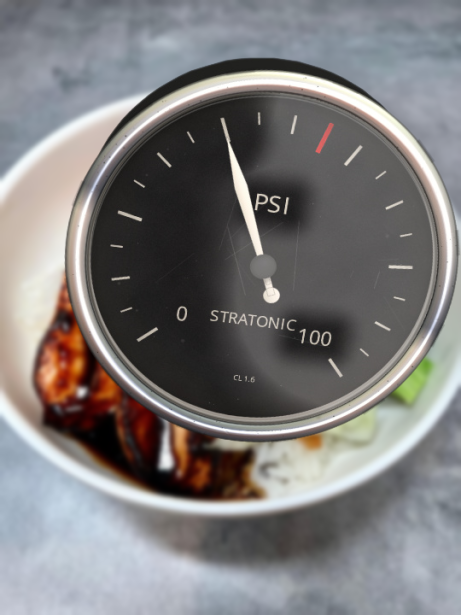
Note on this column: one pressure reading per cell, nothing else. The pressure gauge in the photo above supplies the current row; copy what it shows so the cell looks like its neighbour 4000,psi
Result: 40,psi
